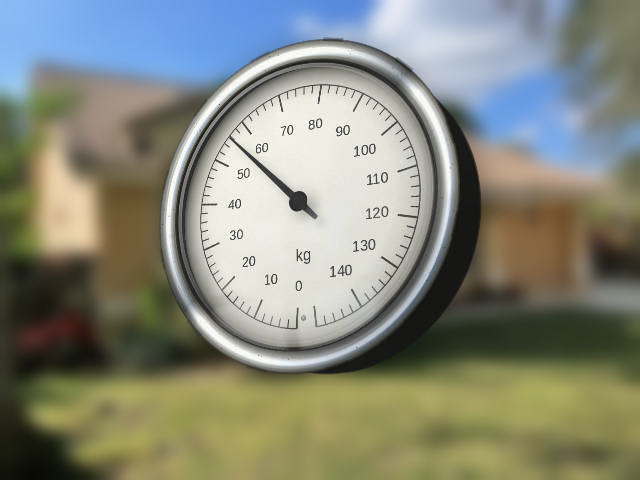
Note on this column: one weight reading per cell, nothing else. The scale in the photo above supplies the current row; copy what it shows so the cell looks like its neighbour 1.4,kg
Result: 56,kg
